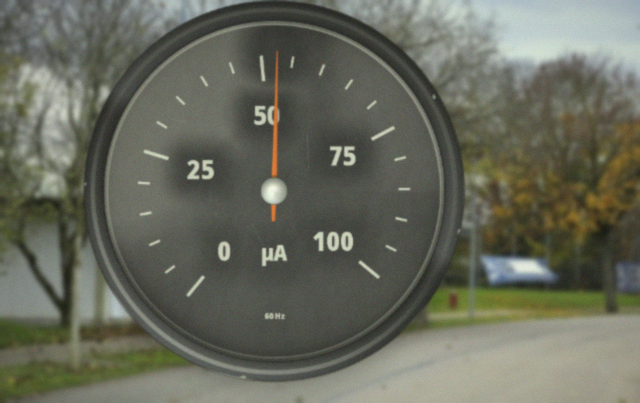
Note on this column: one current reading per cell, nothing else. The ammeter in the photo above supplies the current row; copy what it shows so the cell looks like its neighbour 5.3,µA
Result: 52.5,µA
